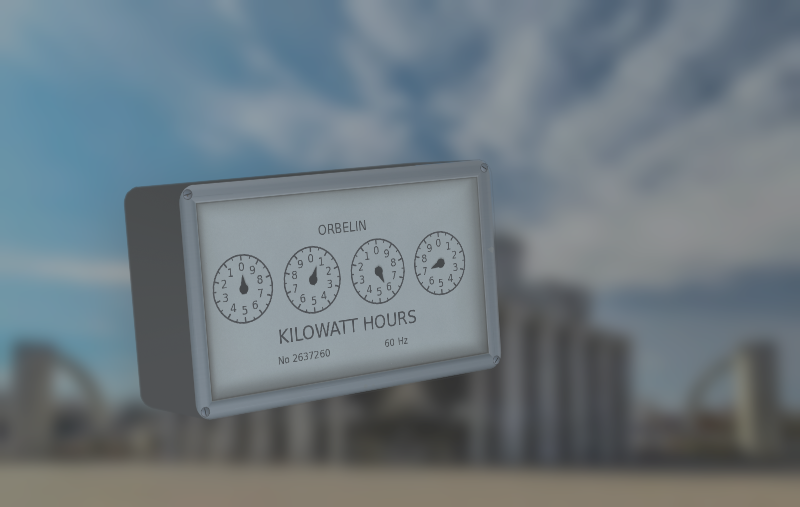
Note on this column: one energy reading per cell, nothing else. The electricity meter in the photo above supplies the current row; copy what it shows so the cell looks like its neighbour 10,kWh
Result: 57,kWh
